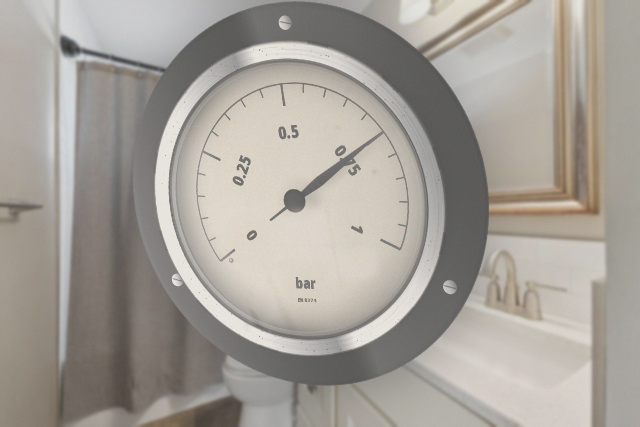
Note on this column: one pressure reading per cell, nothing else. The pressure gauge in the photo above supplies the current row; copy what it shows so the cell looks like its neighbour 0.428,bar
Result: 0.75,bar
